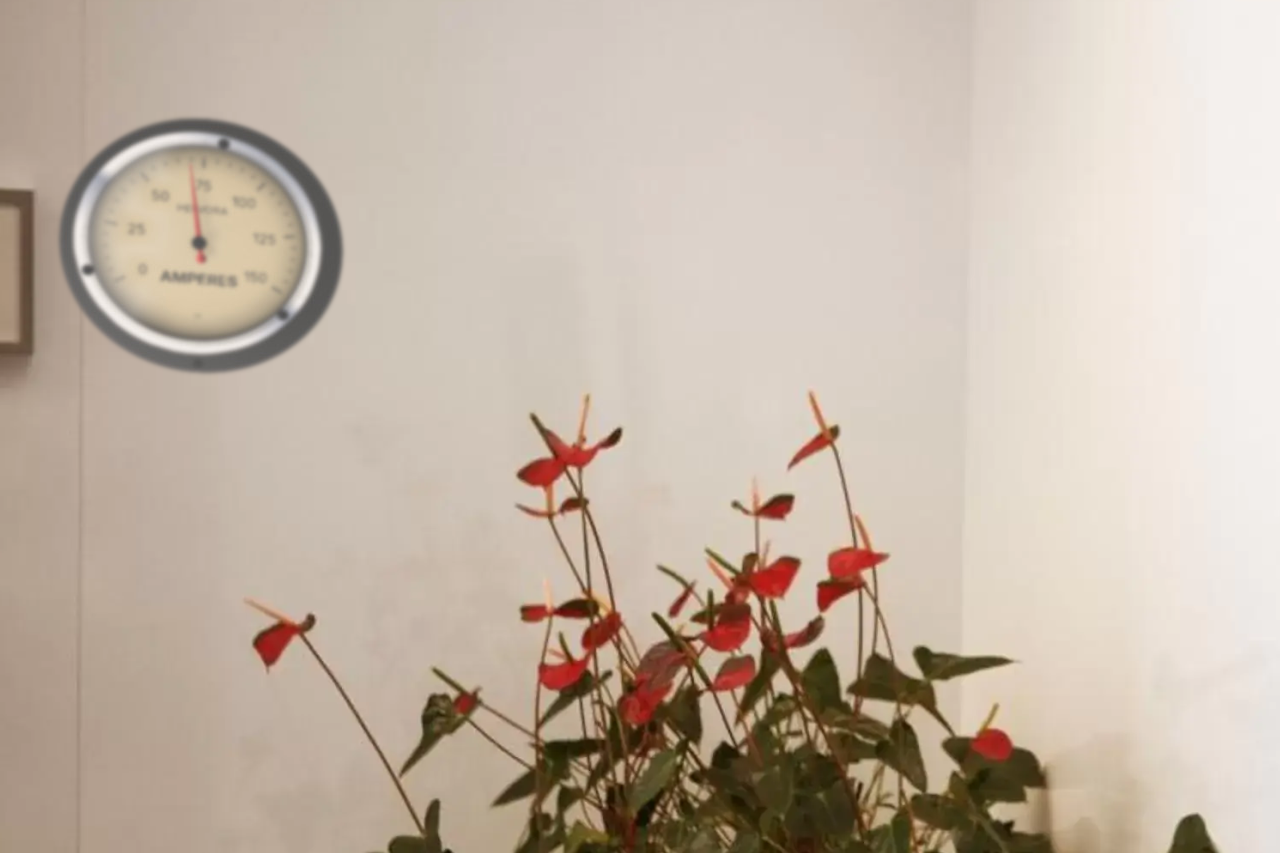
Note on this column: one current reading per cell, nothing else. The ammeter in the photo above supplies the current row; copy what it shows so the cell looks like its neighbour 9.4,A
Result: 70,A
